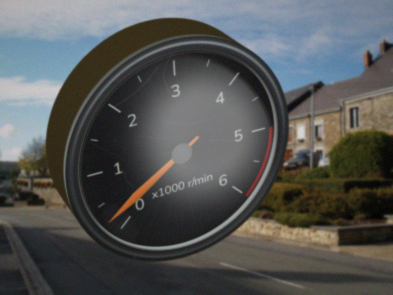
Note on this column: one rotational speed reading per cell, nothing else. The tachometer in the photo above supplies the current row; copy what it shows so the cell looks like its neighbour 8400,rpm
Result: 250,rpm
